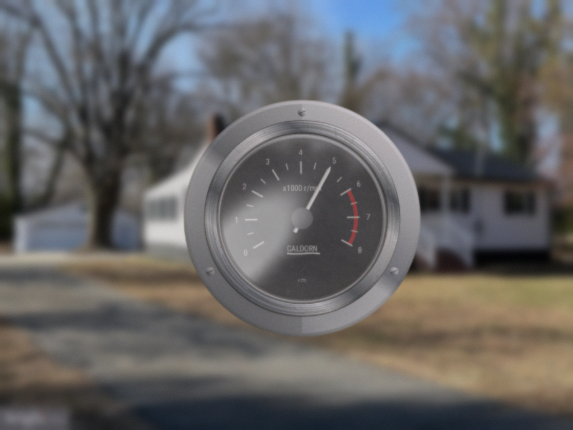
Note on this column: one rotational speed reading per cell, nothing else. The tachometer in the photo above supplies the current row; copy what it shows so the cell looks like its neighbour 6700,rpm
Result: 5000,rpm
